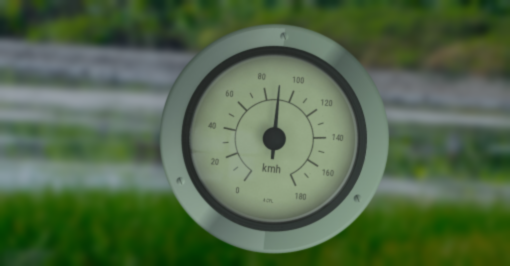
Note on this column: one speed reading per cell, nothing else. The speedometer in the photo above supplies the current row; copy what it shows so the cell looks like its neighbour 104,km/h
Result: 90,km/h
